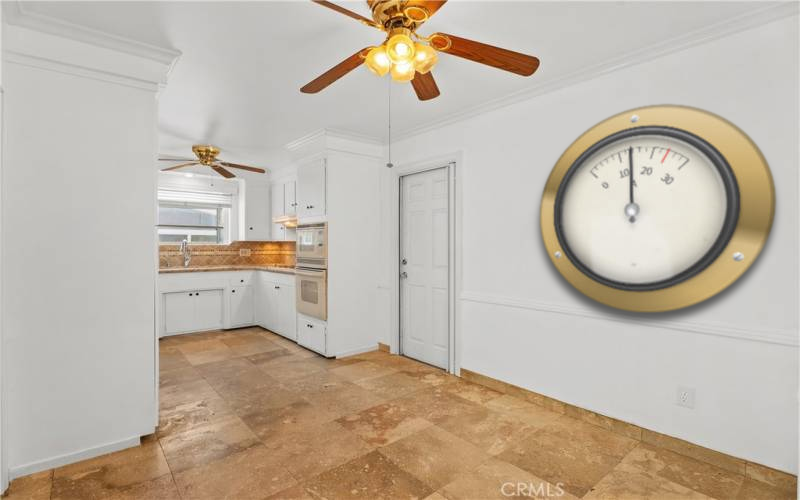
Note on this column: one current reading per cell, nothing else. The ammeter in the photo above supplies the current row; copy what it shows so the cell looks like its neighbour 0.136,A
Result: 14,A
